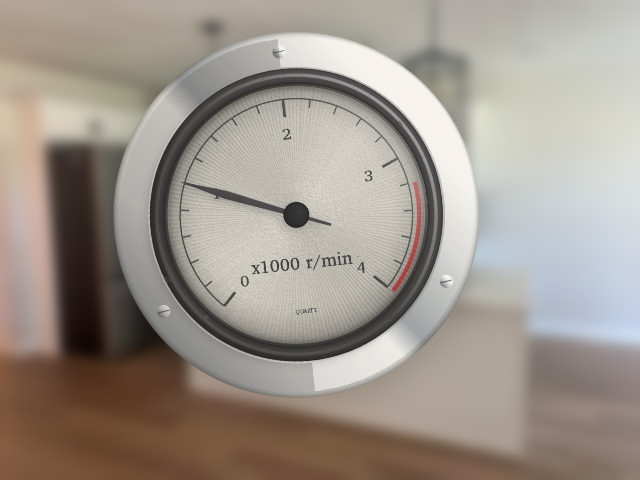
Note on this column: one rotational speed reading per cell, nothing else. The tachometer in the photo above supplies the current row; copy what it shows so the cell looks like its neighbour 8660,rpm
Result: 1000,rpm
